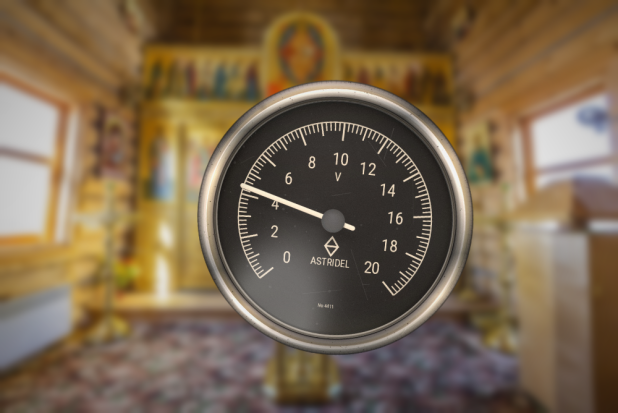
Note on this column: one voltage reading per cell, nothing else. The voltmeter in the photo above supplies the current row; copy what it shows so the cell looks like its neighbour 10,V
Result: 4.4,V
